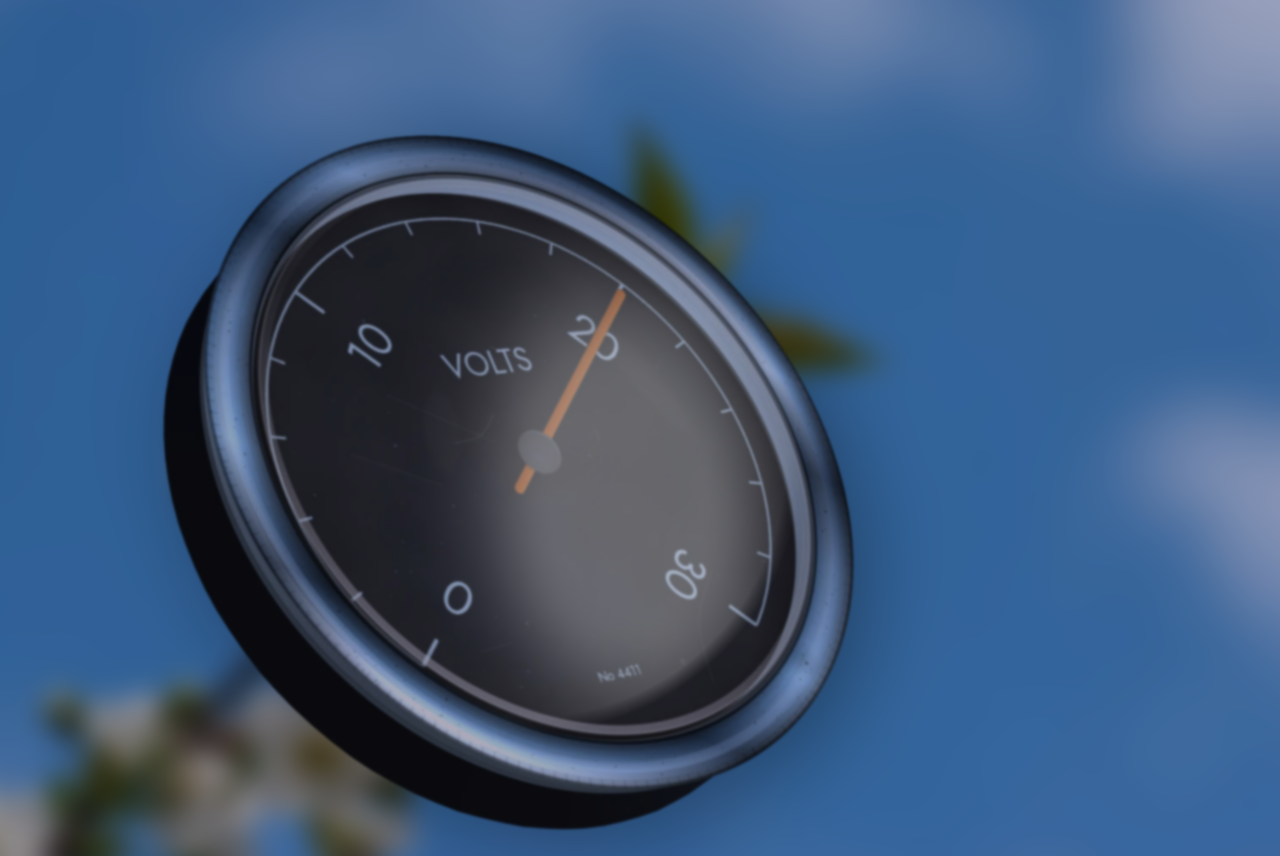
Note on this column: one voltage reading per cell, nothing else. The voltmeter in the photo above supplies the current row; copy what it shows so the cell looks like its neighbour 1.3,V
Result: 20,V
